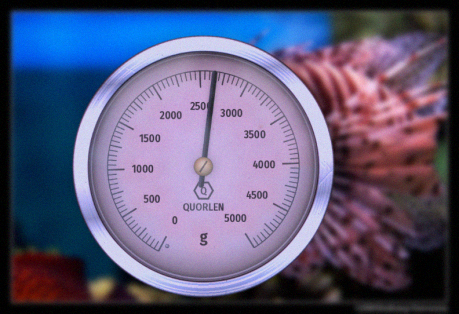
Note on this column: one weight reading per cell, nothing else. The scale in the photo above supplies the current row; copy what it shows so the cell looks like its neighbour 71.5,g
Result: 2650,g
